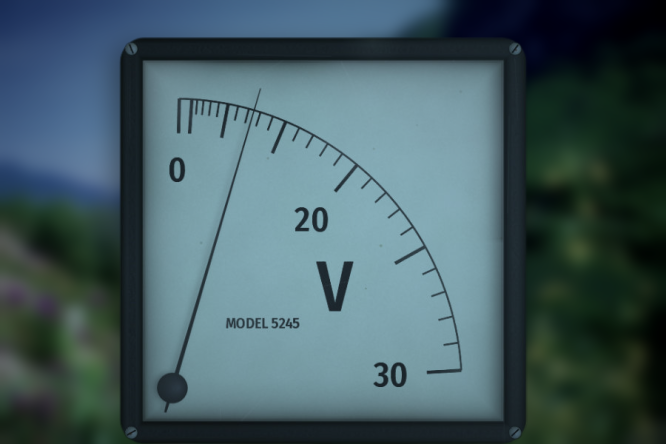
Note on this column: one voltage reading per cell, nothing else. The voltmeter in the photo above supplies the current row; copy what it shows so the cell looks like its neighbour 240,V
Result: 12.5,V
